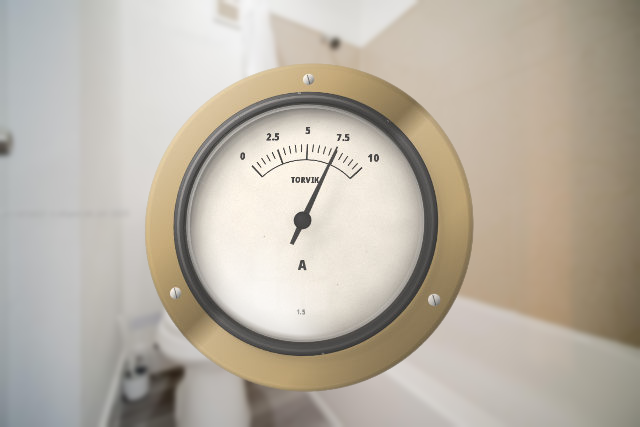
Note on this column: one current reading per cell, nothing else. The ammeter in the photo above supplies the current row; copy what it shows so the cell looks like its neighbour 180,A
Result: 7.5,A
